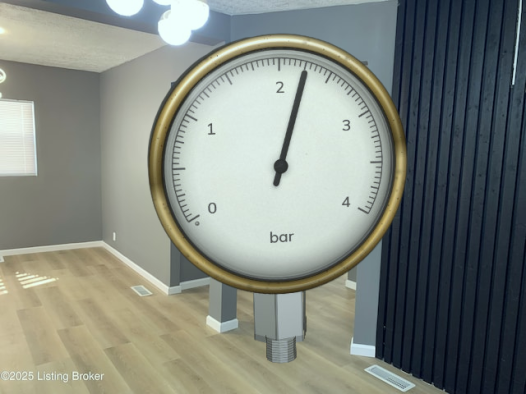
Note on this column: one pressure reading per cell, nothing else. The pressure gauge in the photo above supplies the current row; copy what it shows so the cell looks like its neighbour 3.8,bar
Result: 2.25,bar
